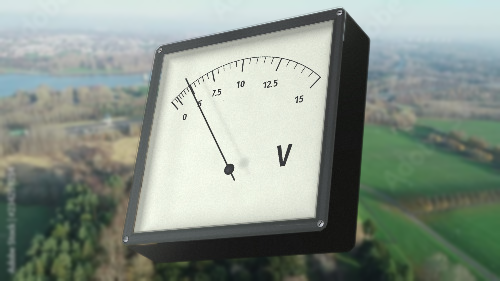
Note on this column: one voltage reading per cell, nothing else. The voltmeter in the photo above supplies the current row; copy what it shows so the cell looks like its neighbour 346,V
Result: 5,V
